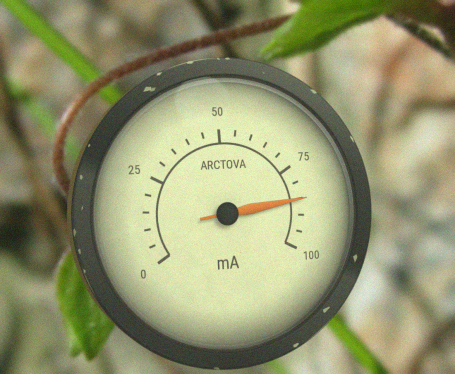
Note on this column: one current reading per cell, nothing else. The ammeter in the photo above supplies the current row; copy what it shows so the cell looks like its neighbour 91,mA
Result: 85,mA
